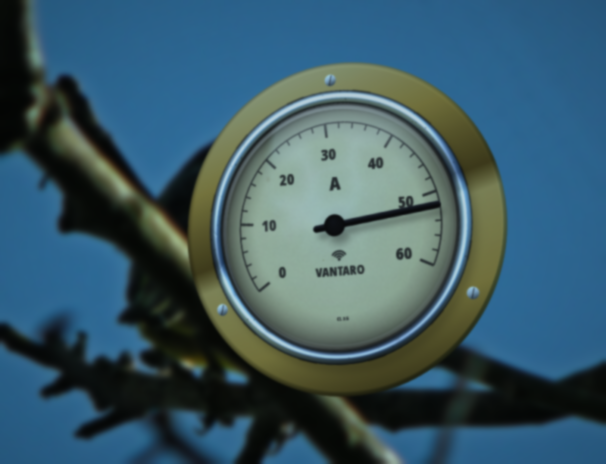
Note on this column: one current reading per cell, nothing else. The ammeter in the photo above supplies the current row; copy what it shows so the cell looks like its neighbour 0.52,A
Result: 52,A
